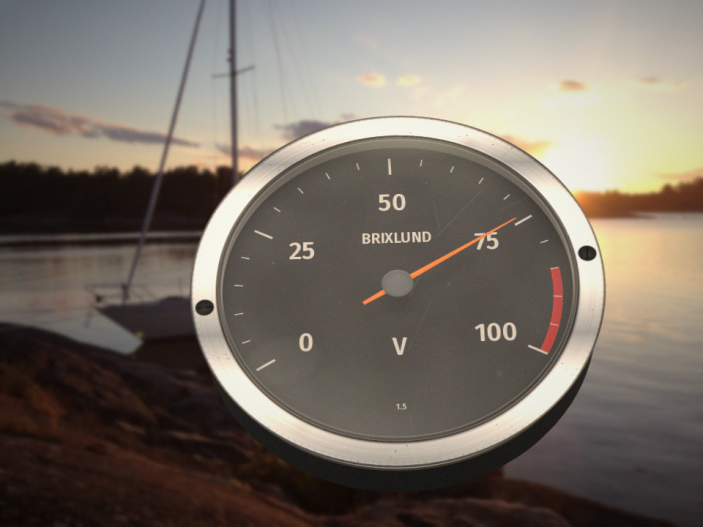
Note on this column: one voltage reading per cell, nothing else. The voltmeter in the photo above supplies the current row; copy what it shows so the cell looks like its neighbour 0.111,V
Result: 75,V
